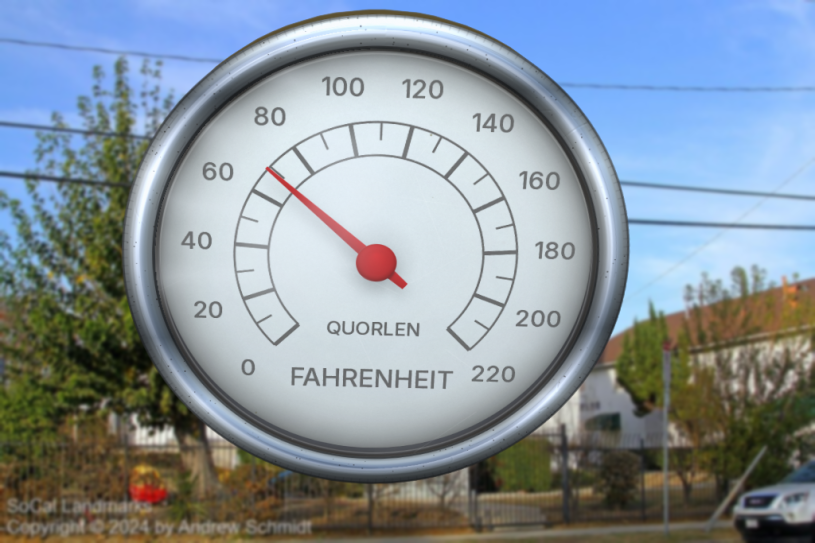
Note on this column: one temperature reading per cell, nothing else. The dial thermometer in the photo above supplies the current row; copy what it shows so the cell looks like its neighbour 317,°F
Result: 70,°F
